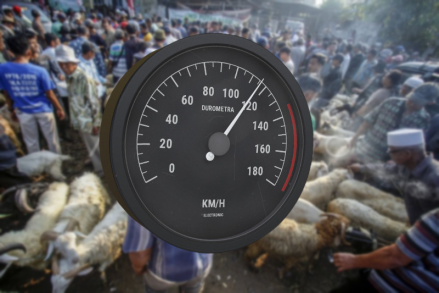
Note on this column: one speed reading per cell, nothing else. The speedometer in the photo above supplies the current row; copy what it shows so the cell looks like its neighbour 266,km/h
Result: 115,km/h
